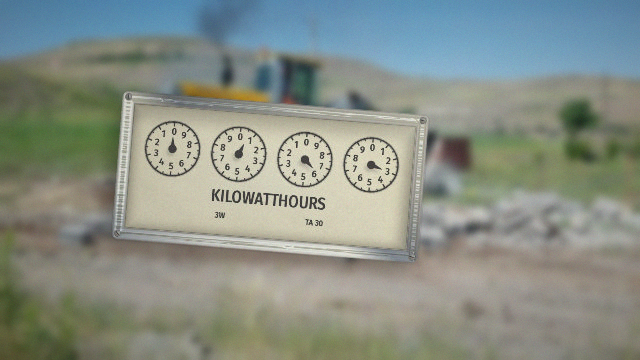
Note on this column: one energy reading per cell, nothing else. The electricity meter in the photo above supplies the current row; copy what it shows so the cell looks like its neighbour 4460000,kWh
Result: 63,kWh
